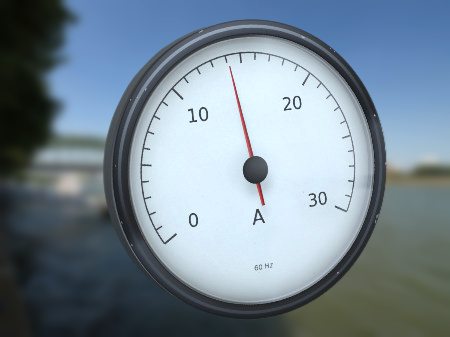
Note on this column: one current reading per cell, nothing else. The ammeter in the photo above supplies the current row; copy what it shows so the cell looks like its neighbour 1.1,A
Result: 14,A
